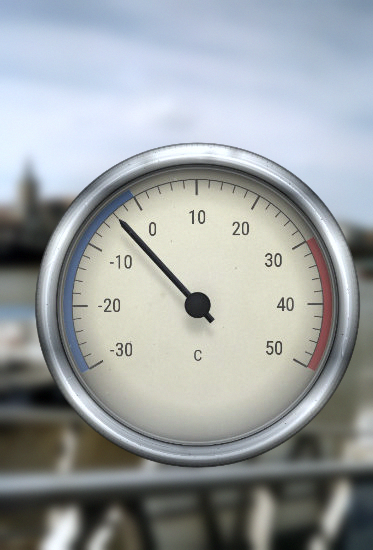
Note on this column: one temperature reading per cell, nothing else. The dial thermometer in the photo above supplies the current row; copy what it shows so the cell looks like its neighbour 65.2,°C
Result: -4,°C
